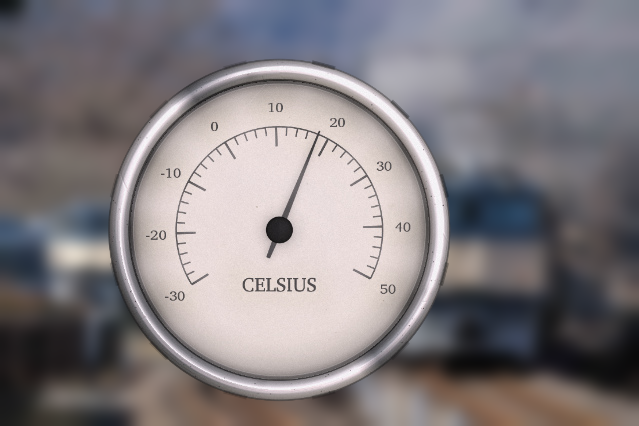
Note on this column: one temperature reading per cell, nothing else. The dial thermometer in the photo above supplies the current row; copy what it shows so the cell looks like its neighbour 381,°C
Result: 18,°C
